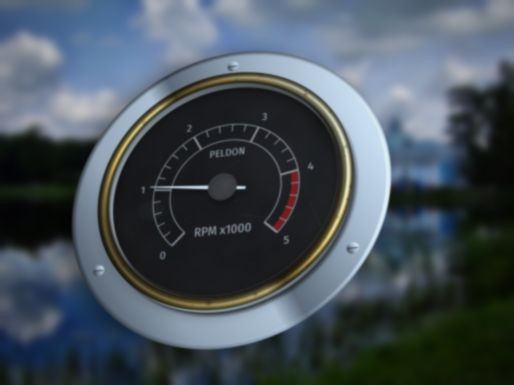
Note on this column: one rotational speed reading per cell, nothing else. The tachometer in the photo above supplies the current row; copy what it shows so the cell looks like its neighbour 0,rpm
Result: 1000,rpm
